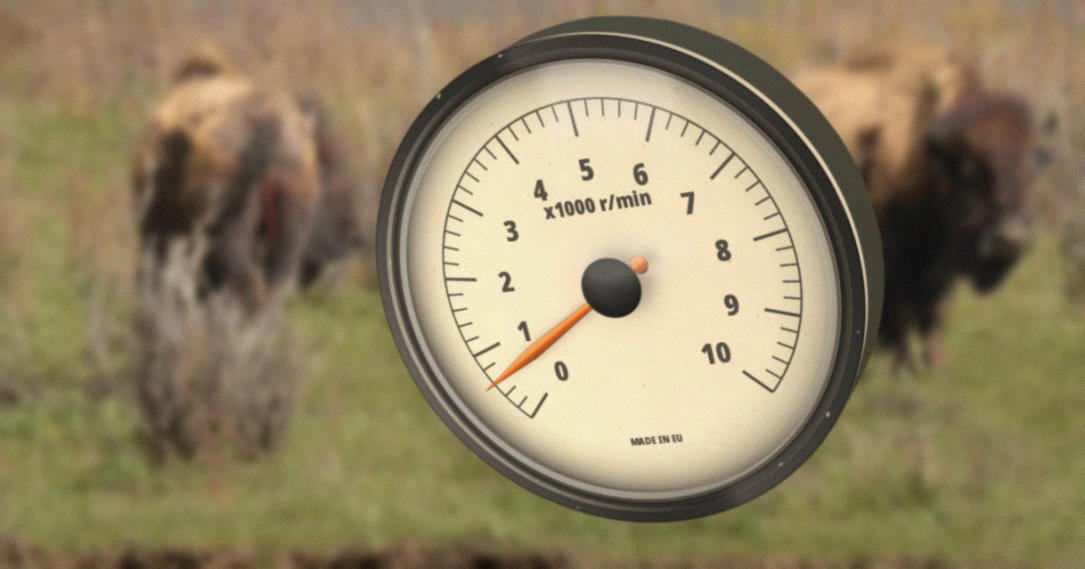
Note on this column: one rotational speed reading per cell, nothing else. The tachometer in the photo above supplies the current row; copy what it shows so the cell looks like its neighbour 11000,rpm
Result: 600,rpm
